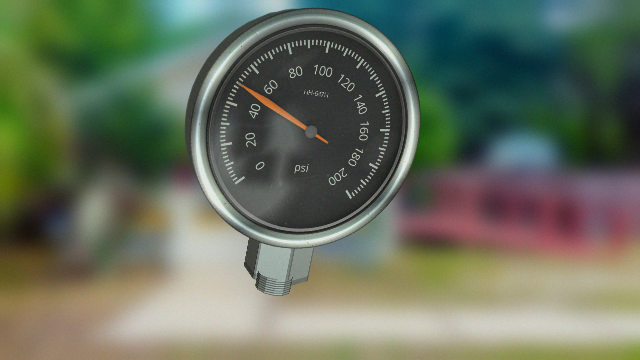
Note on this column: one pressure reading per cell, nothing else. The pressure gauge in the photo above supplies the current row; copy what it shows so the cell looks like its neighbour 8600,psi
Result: 50,psi
